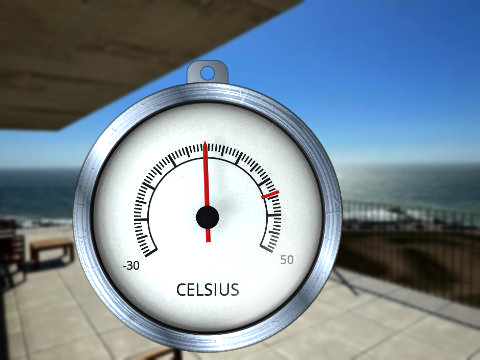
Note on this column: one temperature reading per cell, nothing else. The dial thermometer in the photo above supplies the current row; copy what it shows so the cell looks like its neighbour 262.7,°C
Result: 10,°C
